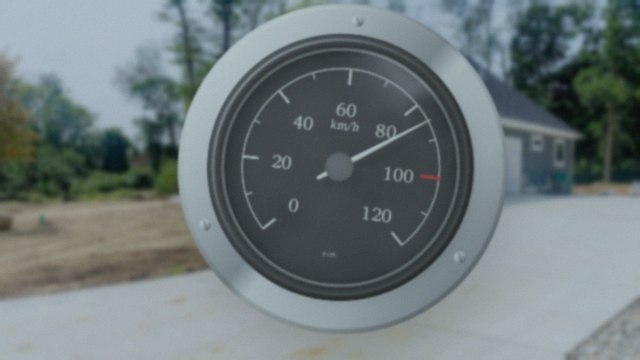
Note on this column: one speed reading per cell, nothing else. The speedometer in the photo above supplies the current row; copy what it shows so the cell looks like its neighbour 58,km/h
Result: 85,km/h
